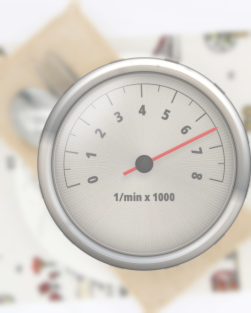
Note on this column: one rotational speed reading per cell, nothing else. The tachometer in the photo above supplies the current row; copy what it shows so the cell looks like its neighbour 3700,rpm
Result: 6500,rpm
